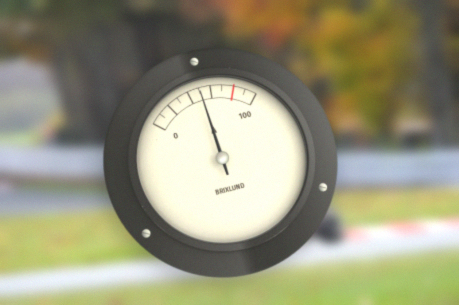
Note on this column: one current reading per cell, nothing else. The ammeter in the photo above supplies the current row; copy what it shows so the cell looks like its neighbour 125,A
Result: 50,A
